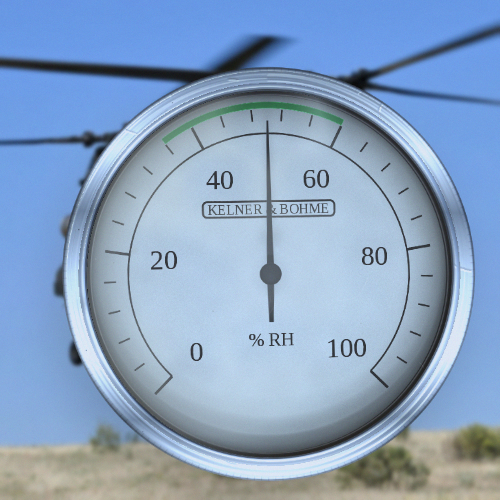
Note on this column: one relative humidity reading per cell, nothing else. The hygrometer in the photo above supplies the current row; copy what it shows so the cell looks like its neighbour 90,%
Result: 50,%
